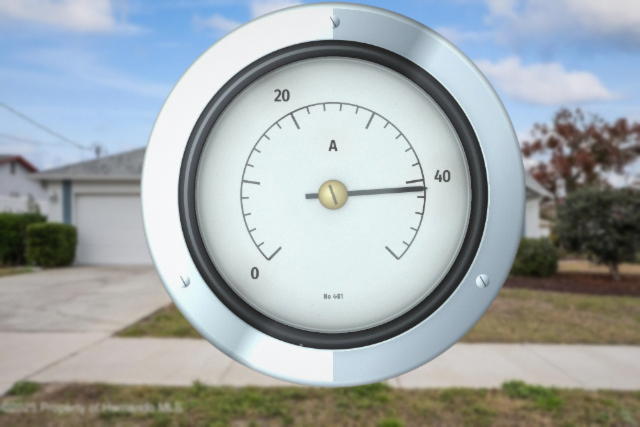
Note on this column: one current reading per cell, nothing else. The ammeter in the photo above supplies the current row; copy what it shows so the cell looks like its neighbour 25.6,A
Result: 41,A
